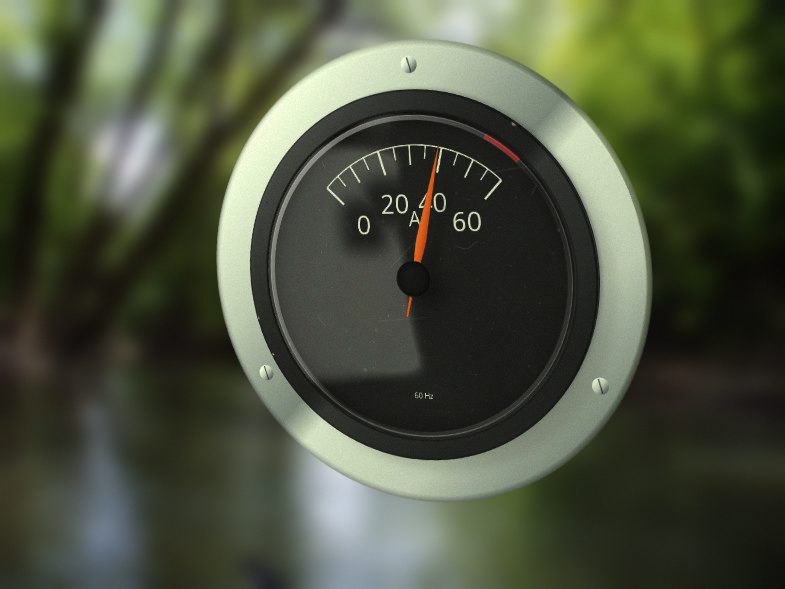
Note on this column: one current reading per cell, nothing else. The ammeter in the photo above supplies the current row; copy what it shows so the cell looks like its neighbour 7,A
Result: 40,A
